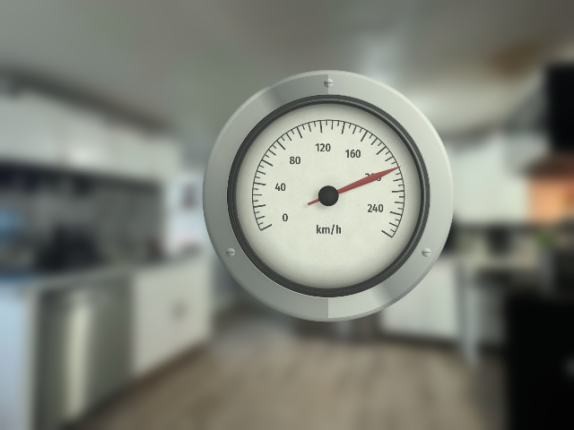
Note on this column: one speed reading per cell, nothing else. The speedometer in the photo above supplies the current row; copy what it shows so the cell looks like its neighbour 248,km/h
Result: 200,km/h
